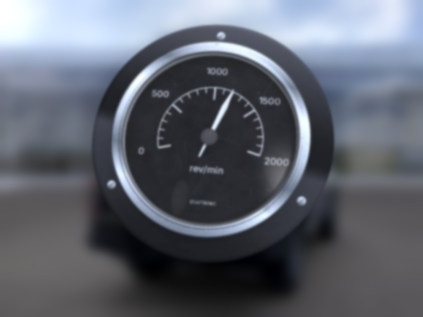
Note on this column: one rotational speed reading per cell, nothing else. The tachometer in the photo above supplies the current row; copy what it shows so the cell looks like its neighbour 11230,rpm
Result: 1200,rpm
